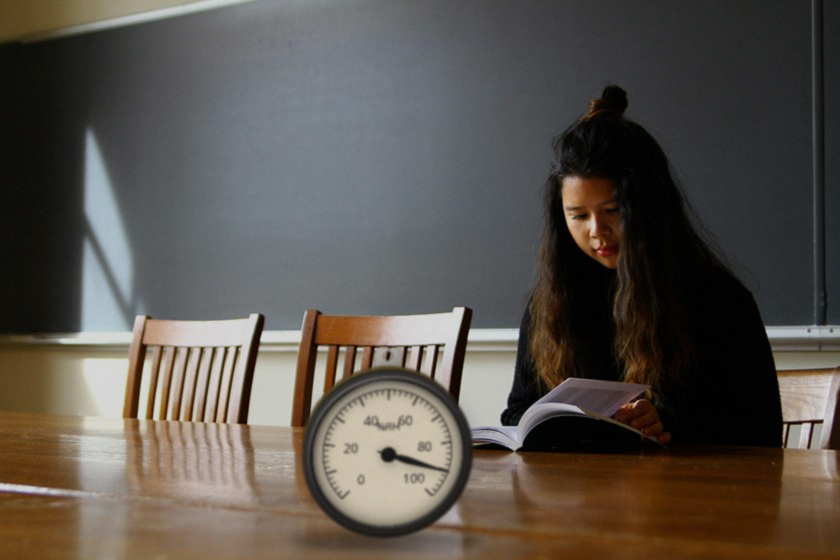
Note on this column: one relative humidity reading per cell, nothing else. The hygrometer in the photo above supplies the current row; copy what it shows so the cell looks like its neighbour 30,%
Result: 90,%
